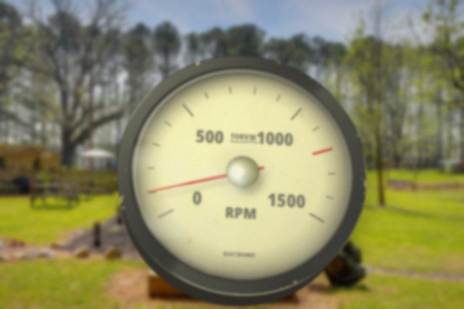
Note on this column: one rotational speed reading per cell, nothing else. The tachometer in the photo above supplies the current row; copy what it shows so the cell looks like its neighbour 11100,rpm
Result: 100,rpm
